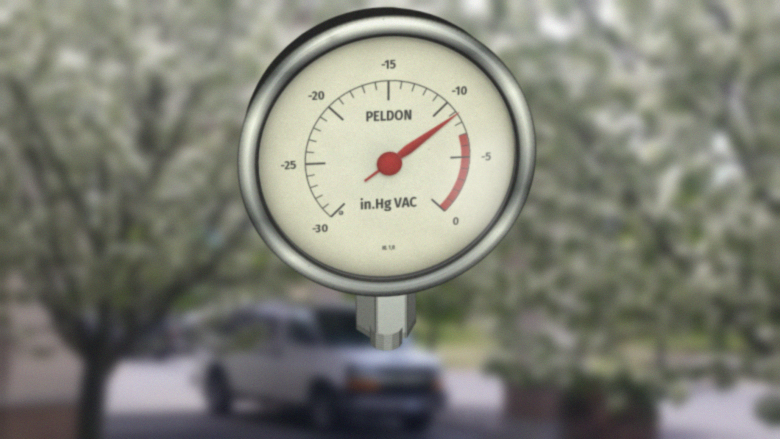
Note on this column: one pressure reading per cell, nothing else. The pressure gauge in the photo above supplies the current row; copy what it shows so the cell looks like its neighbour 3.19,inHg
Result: -9,inHg
